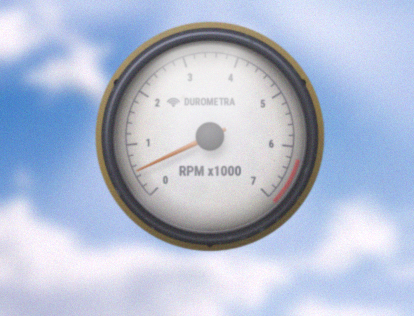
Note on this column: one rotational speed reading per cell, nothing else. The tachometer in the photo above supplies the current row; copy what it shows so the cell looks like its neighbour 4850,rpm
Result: 500,rpm
